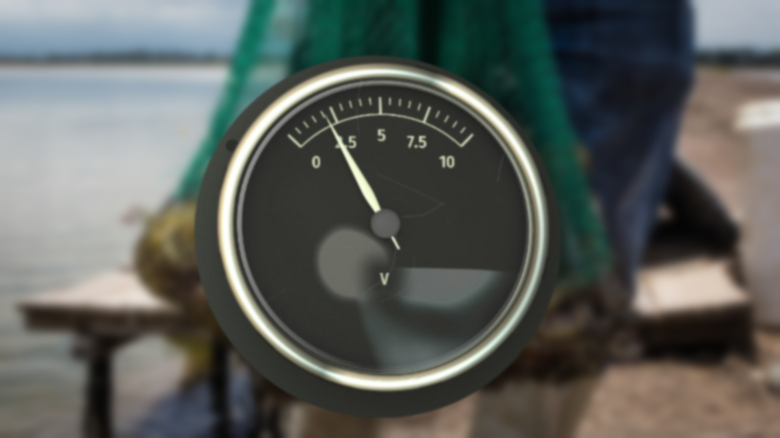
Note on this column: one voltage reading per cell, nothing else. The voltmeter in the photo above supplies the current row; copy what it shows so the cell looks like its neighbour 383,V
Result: 2,V
